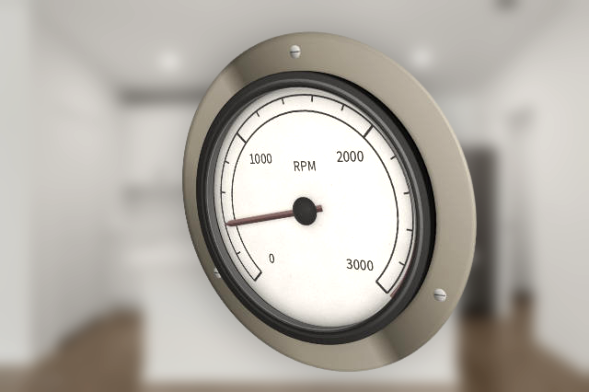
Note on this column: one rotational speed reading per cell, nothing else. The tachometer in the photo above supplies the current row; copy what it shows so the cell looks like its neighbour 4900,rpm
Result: 400,rpm
